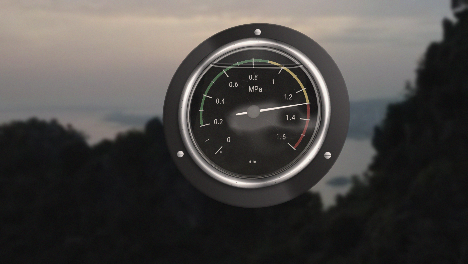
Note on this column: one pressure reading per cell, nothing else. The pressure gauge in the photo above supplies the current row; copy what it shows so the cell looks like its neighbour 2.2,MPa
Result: 1.3,MPa
